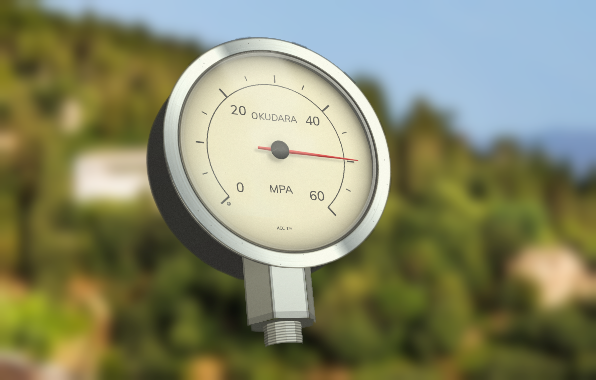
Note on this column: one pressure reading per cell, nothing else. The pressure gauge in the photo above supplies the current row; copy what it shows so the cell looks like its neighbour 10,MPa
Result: 50,MPa
